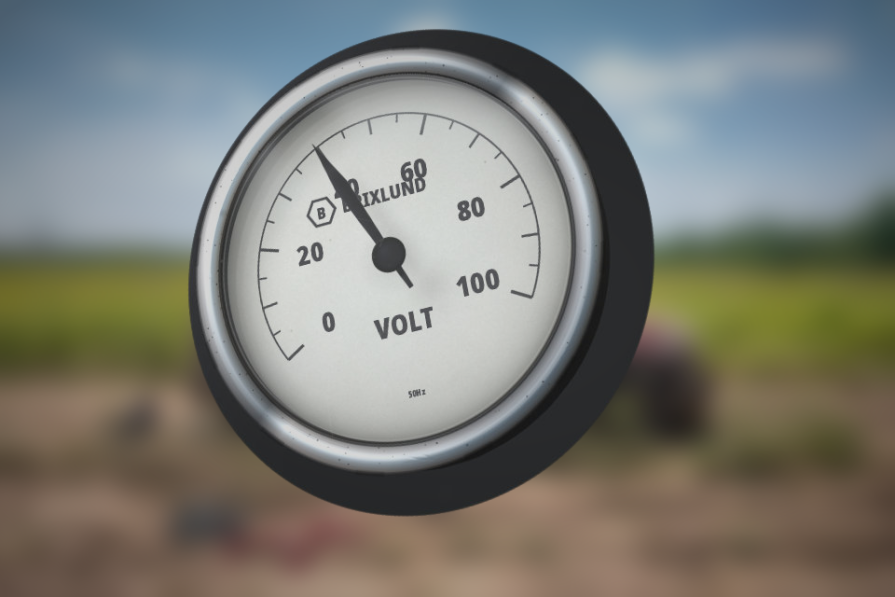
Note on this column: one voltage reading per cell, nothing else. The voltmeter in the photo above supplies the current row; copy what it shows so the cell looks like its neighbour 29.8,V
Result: 40,V
